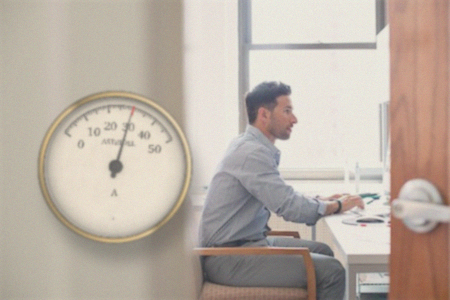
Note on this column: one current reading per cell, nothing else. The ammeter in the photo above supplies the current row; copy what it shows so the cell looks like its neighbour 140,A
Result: 30,A
